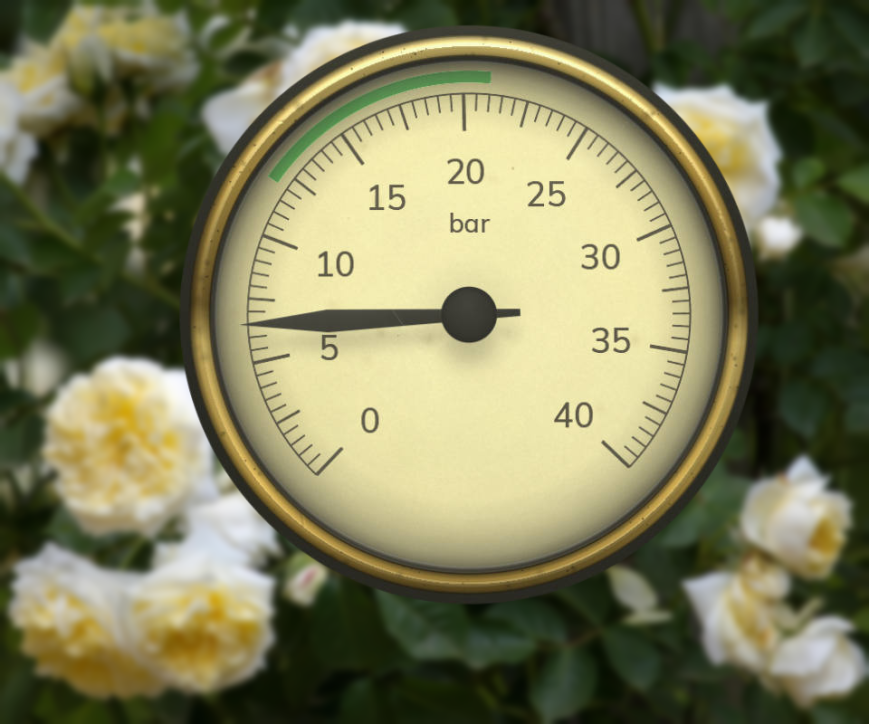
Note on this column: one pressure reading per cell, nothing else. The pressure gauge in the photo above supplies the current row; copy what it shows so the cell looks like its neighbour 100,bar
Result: 6.5,bar
